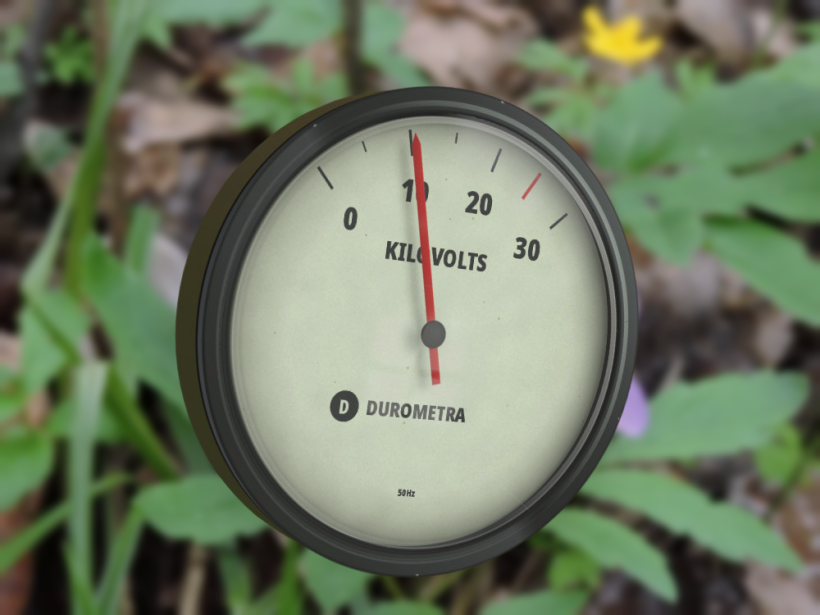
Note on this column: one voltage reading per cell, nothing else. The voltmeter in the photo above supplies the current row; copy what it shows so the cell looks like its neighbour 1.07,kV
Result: 10,kV
